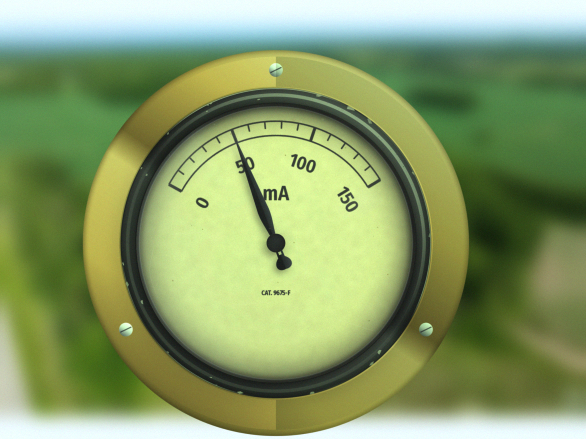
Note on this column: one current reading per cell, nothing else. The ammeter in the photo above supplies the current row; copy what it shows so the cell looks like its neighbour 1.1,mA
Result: 50,mA
